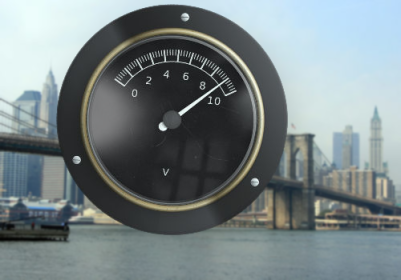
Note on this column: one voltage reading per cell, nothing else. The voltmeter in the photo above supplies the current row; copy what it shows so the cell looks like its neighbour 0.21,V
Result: 9,V
